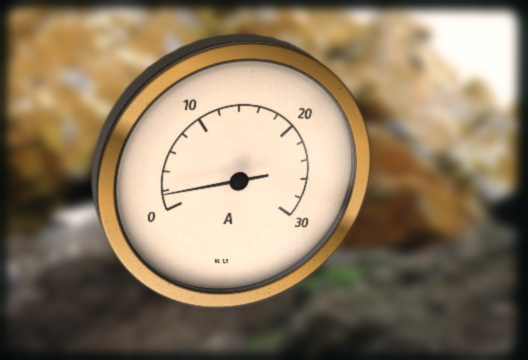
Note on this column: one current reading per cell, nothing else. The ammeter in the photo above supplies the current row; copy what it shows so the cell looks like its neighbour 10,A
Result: 2,A
